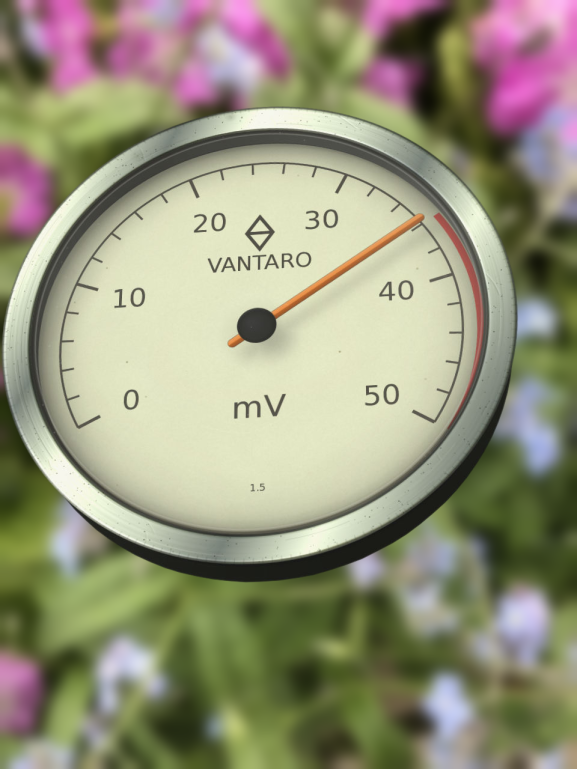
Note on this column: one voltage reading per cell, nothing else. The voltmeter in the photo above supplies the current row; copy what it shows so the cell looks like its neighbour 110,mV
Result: 36,mV
